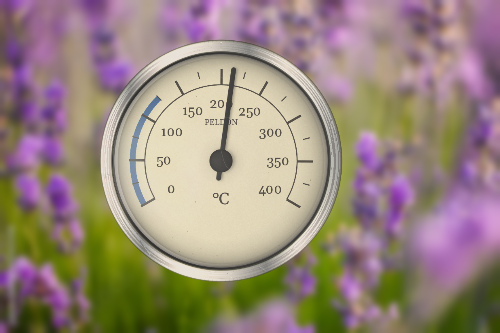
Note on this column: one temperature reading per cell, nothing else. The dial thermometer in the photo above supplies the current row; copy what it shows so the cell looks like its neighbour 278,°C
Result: 212.5,°C
